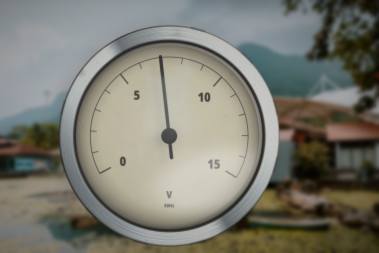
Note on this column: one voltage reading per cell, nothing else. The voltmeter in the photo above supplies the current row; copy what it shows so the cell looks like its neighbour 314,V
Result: 7,V
